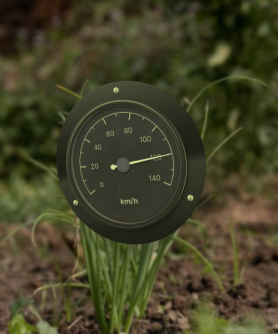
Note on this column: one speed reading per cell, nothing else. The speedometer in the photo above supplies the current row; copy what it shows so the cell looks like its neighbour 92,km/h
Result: 120,km/h
